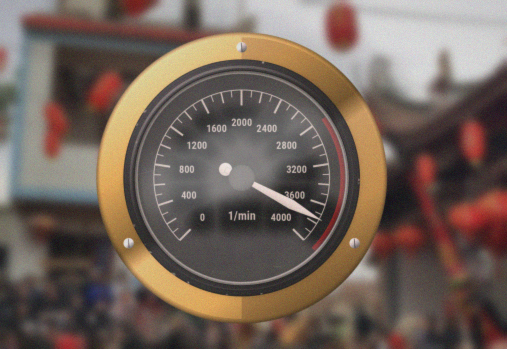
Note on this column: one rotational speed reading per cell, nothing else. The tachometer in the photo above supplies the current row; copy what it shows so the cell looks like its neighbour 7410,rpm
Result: 3750,rpm
